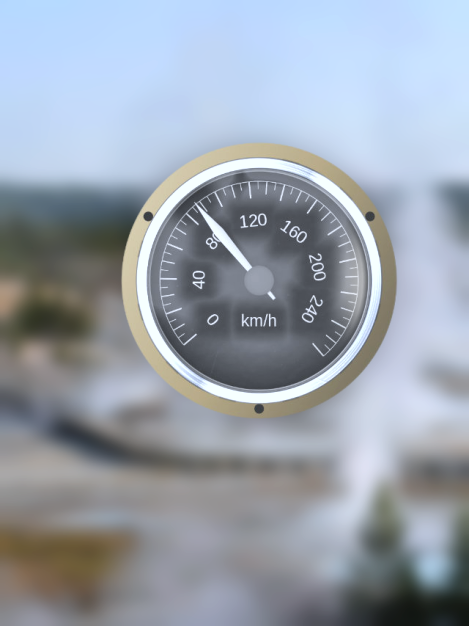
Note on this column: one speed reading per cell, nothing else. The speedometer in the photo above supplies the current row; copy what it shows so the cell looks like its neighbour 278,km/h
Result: 87.5,km/h
